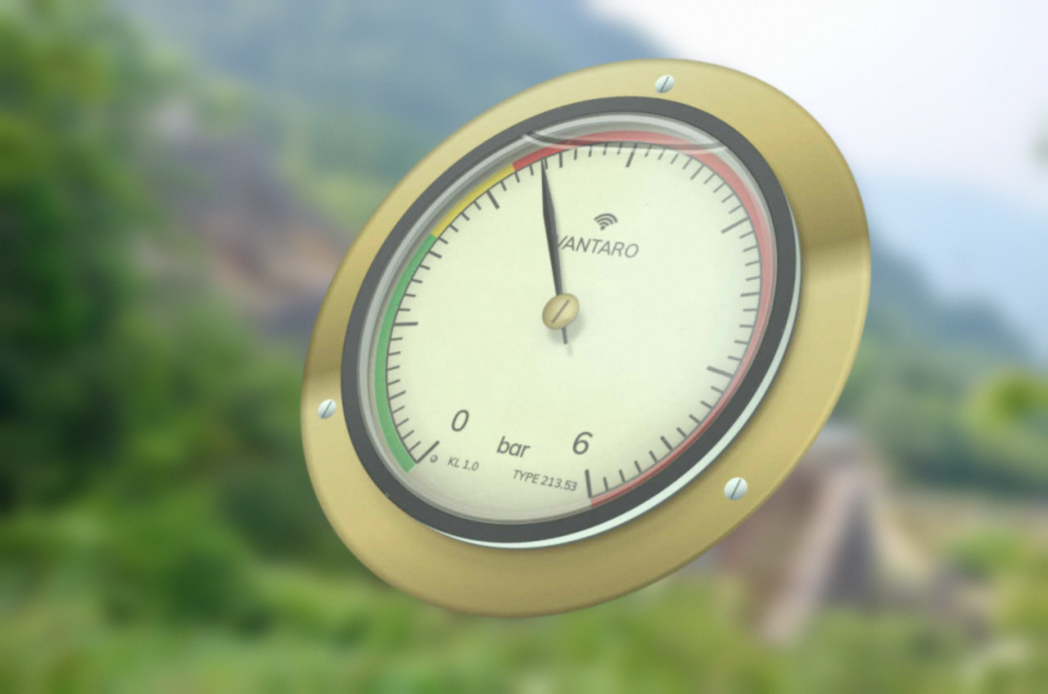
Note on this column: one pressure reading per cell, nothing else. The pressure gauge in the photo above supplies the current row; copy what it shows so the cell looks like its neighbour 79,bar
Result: 2.4,bar
